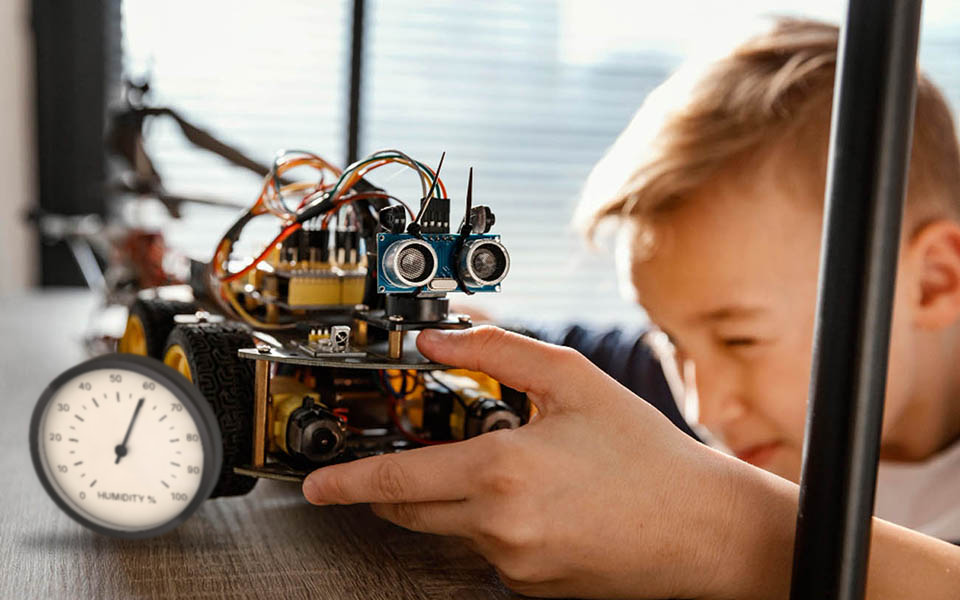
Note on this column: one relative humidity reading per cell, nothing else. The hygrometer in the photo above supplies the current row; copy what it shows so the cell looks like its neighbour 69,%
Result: 60,%
